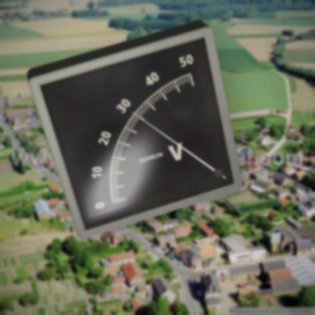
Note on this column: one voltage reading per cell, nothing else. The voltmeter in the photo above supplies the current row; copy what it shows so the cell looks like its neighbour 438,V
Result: 30,V
